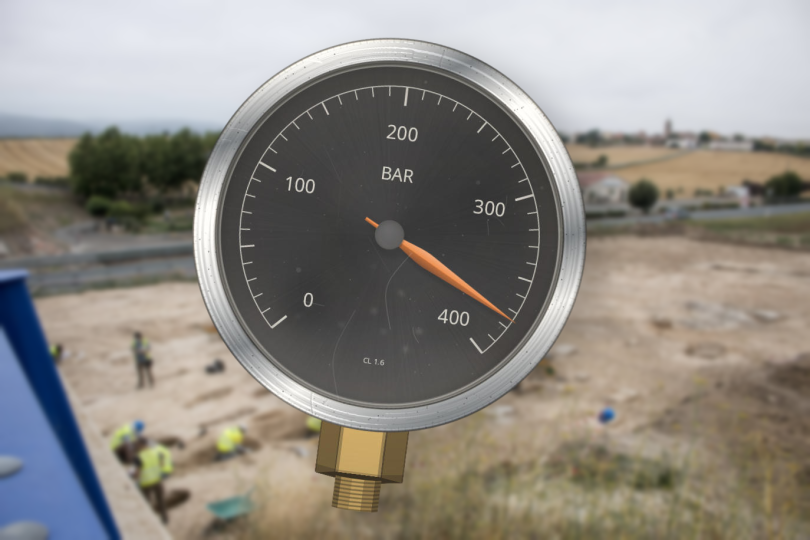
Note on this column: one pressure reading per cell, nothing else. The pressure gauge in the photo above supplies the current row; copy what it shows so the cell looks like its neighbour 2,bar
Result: 375,bar
